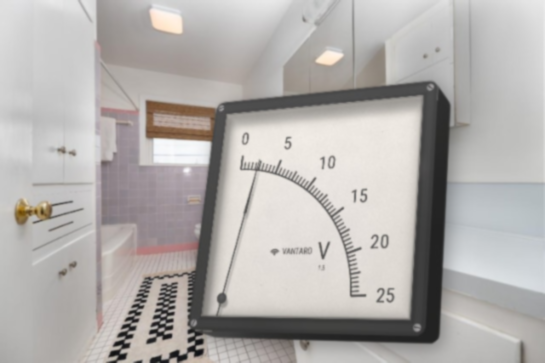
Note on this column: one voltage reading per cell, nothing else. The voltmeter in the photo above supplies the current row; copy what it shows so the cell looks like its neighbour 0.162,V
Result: 2.5,V
